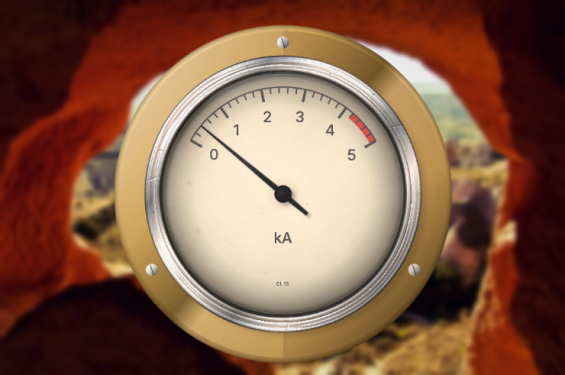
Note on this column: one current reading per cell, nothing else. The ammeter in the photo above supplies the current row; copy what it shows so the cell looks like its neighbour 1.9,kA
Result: 0.4,kA
